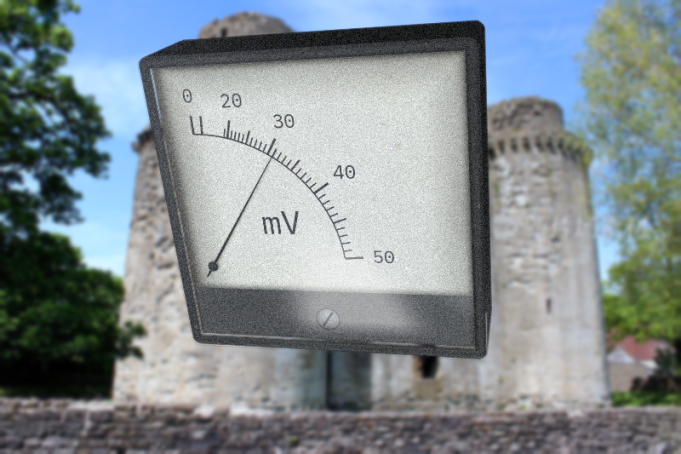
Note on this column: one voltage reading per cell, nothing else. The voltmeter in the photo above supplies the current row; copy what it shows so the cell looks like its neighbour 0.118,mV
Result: 31,mV
